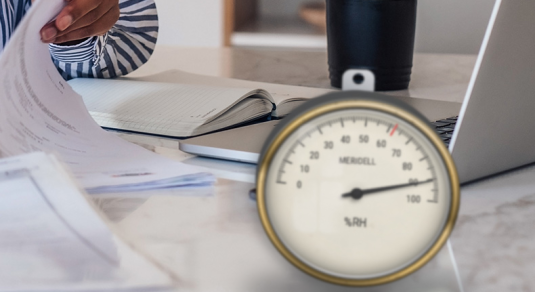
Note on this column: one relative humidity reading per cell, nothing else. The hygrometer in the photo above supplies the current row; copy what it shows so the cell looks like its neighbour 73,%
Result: 90,%
